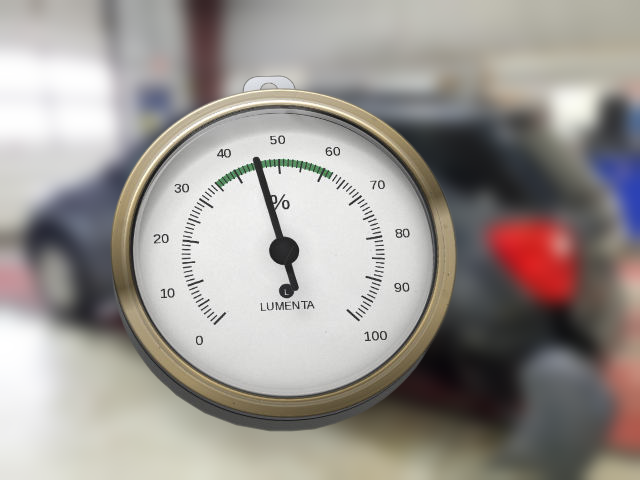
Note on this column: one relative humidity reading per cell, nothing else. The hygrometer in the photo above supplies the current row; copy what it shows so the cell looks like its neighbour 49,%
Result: 45,%
